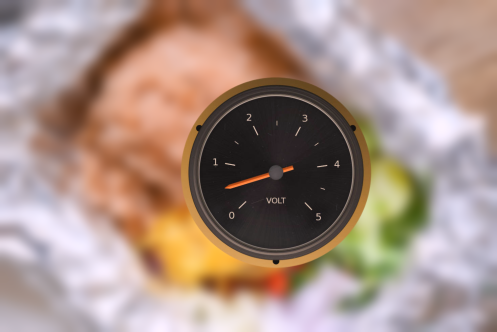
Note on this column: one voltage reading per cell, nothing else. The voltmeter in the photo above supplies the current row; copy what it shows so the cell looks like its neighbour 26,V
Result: 0.5,V
